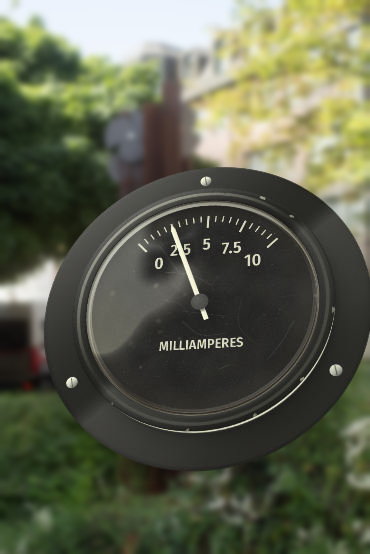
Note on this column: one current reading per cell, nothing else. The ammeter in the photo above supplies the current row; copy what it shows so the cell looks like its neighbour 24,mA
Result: 2.5,mA
